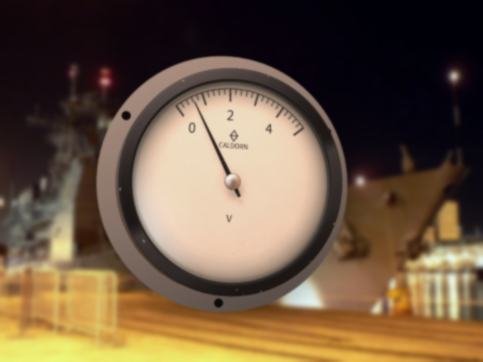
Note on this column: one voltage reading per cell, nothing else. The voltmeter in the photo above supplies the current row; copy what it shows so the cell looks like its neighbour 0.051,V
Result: 0.6,V
